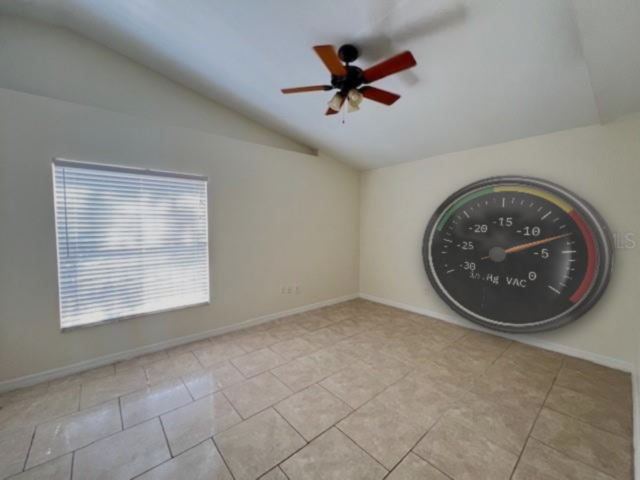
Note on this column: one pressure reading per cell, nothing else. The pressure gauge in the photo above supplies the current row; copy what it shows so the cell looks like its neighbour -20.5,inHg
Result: -7,inHg
